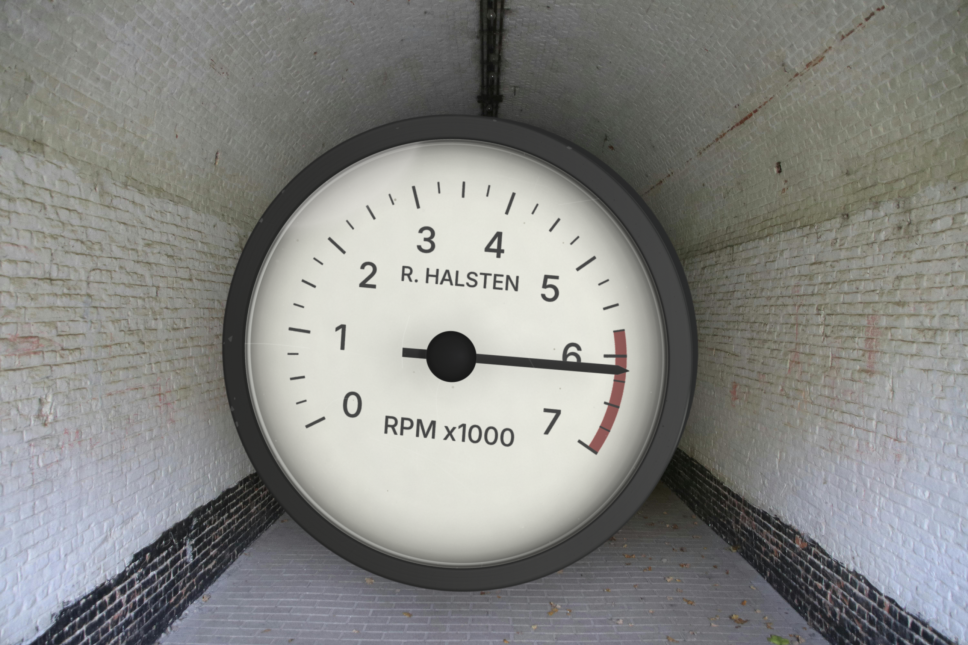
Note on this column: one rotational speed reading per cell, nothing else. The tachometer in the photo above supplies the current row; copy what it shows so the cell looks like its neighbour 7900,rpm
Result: 6125,rpm
